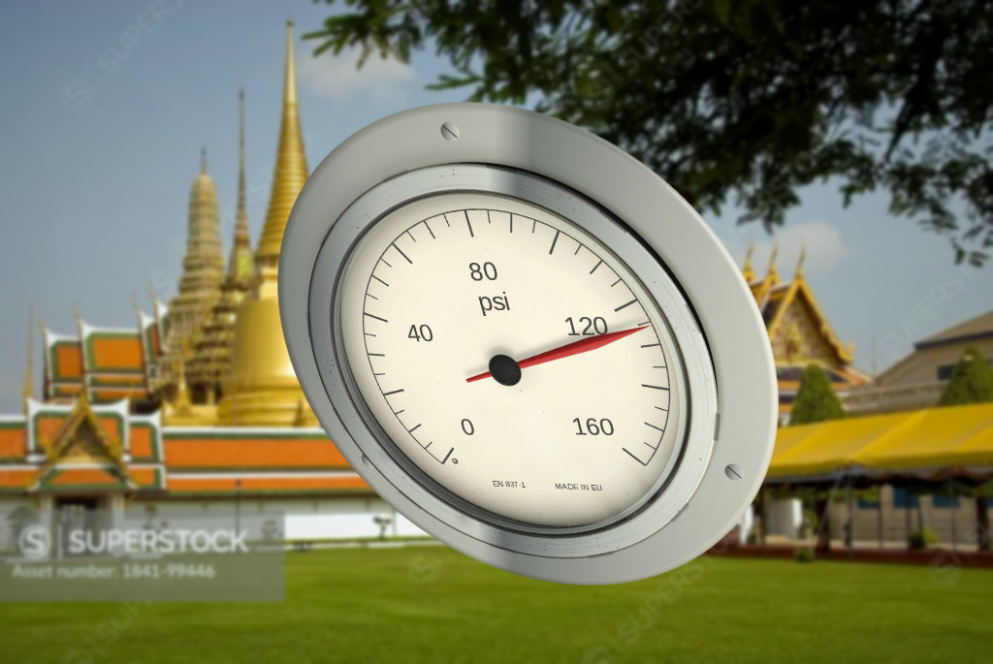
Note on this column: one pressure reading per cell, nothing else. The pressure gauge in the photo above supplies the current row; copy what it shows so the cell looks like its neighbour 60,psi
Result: 125,psi
